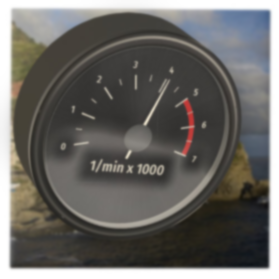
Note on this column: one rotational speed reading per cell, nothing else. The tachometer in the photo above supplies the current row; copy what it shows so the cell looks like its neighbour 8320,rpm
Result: 4000,rpm
